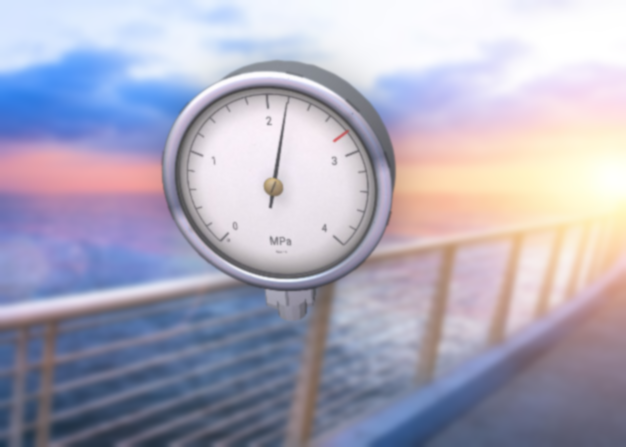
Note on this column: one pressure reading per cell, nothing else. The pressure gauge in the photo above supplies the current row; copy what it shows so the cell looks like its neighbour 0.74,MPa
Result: 2.2,MPa
